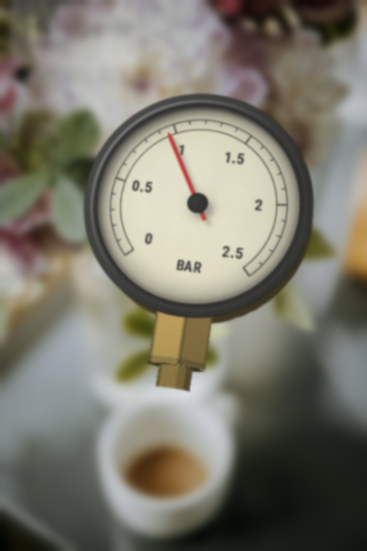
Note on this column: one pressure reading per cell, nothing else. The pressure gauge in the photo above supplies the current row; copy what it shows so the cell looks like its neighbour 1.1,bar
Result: 0.95,bar
